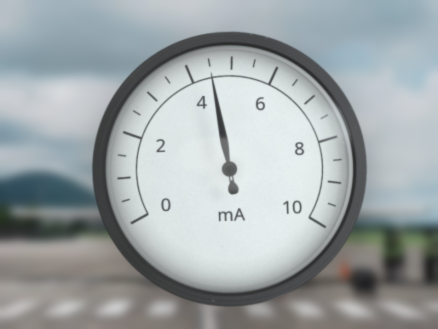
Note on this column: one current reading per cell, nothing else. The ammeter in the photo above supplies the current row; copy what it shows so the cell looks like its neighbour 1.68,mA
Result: 4.5,mA
